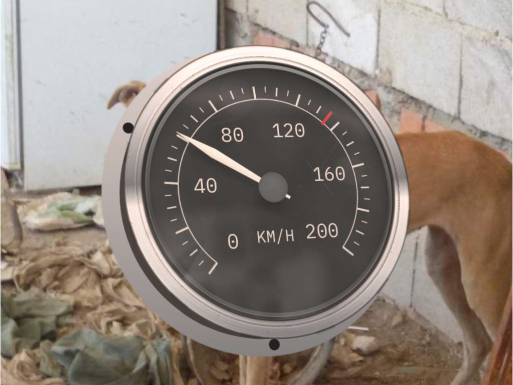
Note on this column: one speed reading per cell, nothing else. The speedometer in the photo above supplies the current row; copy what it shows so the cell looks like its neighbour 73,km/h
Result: 60,km/h
